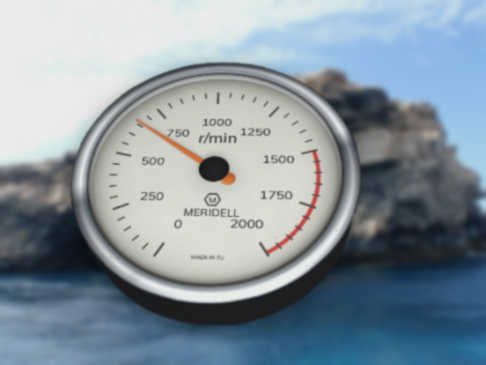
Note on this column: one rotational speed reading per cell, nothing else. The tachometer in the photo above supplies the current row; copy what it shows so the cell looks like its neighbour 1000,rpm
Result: 650,rpm
